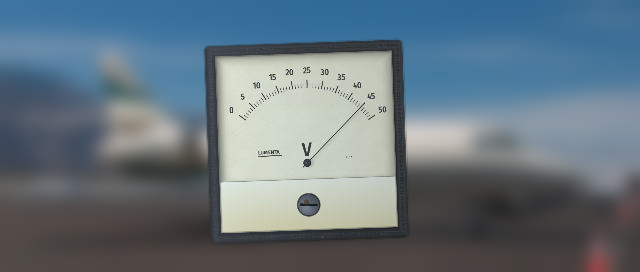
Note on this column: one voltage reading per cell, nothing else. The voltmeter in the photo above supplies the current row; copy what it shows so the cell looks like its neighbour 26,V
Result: 45,V
